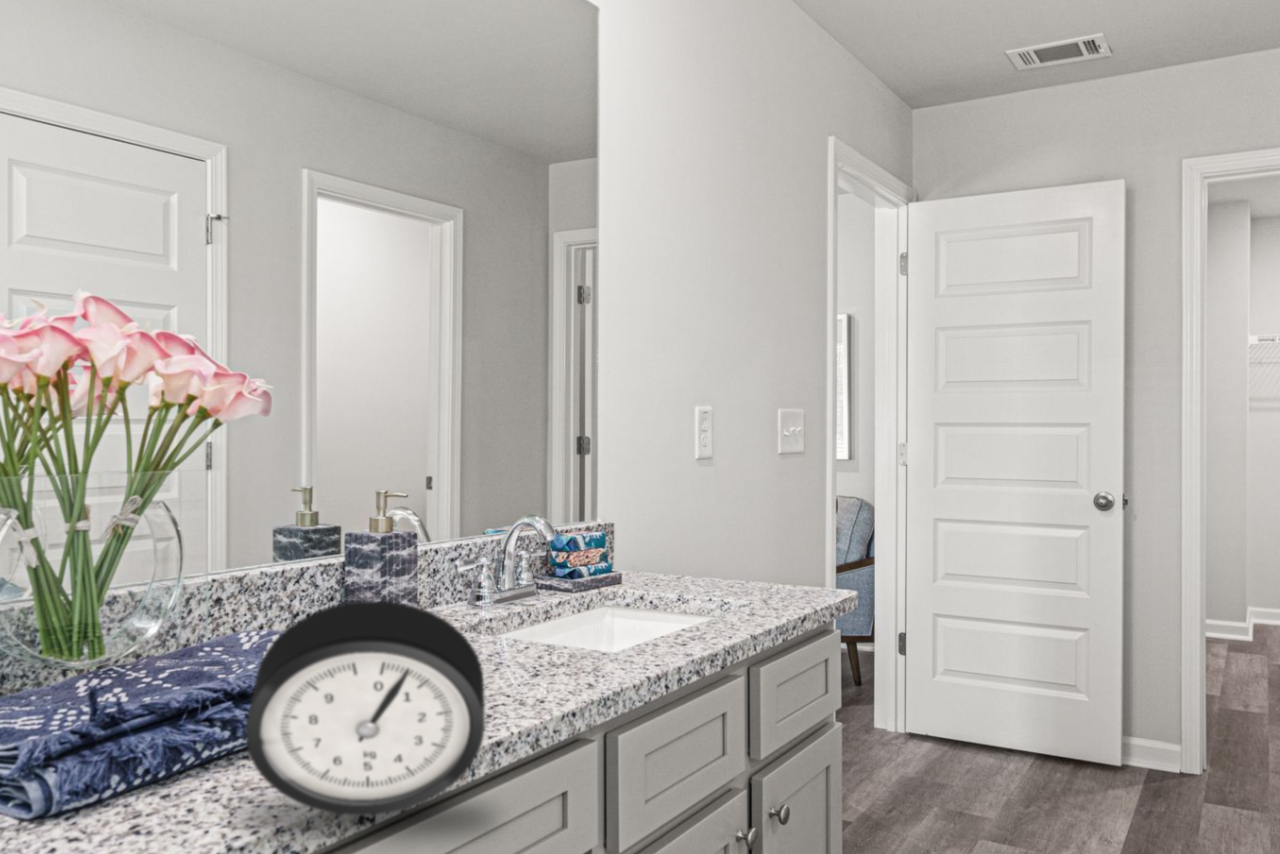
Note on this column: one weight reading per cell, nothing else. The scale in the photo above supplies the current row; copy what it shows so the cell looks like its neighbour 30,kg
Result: 0.5,kg
